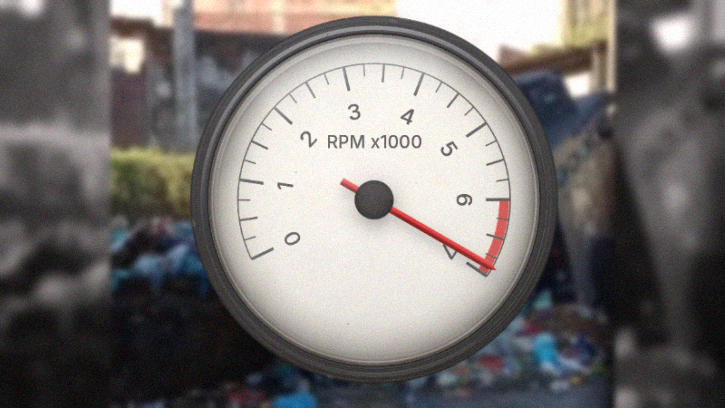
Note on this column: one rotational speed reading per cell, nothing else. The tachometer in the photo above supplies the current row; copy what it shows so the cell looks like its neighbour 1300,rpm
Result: 6875,rpm
